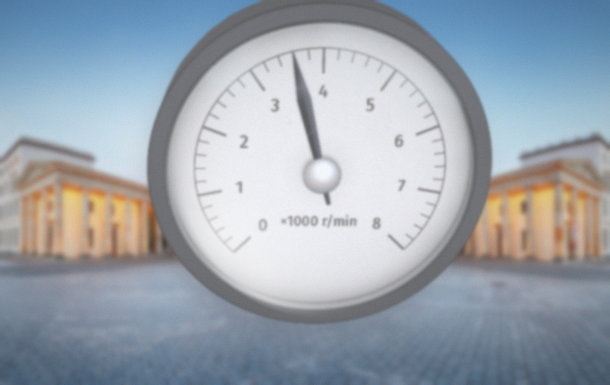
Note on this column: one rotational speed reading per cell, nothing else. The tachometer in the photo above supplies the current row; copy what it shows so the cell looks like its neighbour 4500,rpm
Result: 3600,rpm
